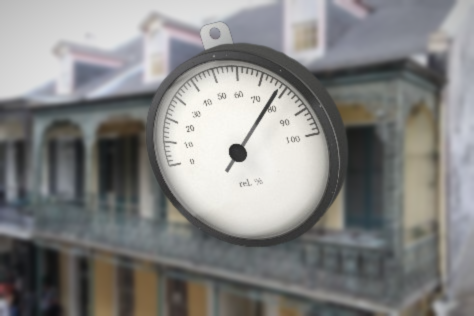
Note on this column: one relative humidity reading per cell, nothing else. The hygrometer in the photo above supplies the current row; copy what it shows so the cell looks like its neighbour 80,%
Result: 78,%
